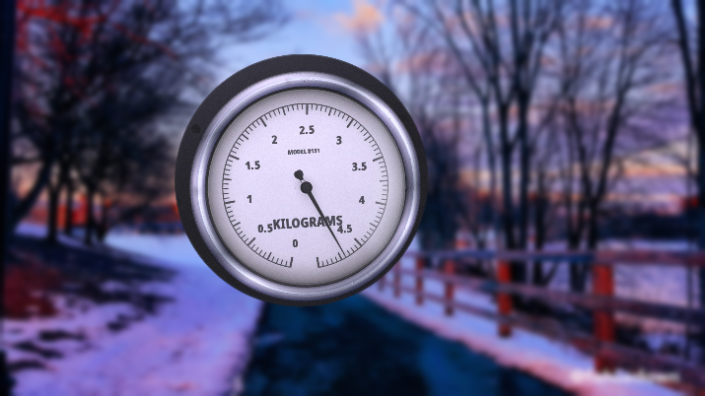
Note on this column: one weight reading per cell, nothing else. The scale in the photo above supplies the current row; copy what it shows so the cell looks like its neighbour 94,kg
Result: 4.7,kg
